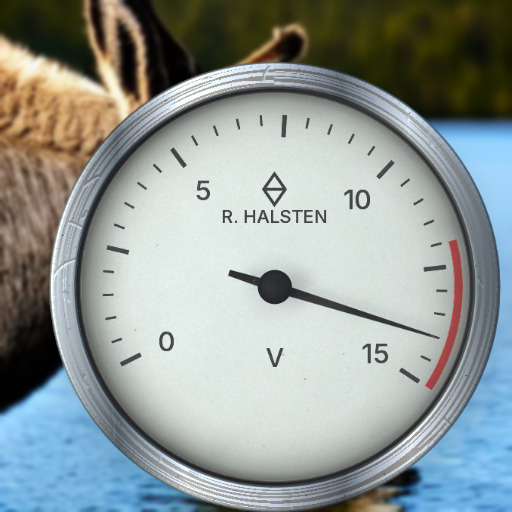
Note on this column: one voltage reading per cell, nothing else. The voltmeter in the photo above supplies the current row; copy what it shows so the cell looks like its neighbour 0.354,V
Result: 14,V
